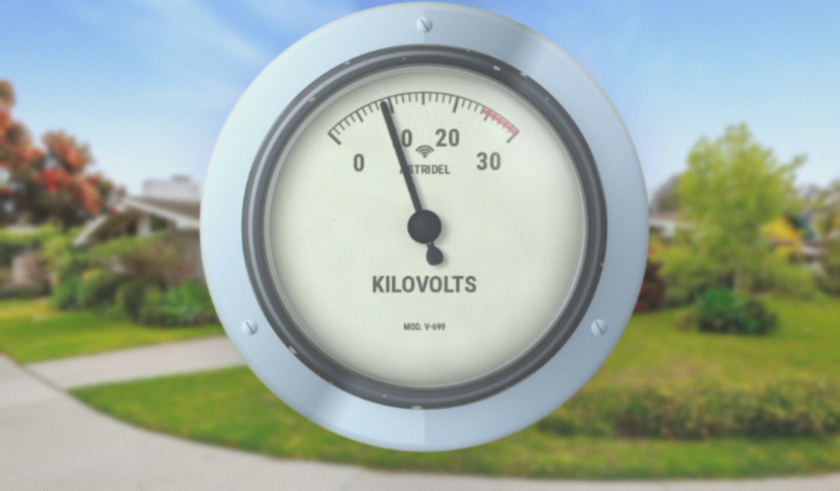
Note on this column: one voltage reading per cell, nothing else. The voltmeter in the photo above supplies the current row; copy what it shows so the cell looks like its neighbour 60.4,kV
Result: 9,kV
